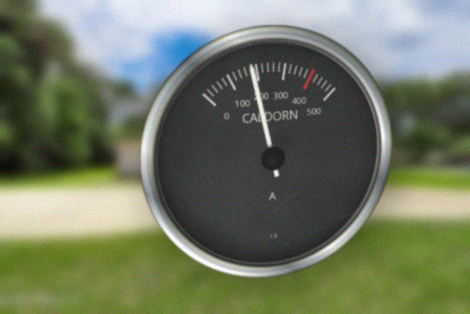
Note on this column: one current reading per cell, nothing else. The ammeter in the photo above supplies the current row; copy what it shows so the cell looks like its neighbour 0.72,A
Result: 180,A
